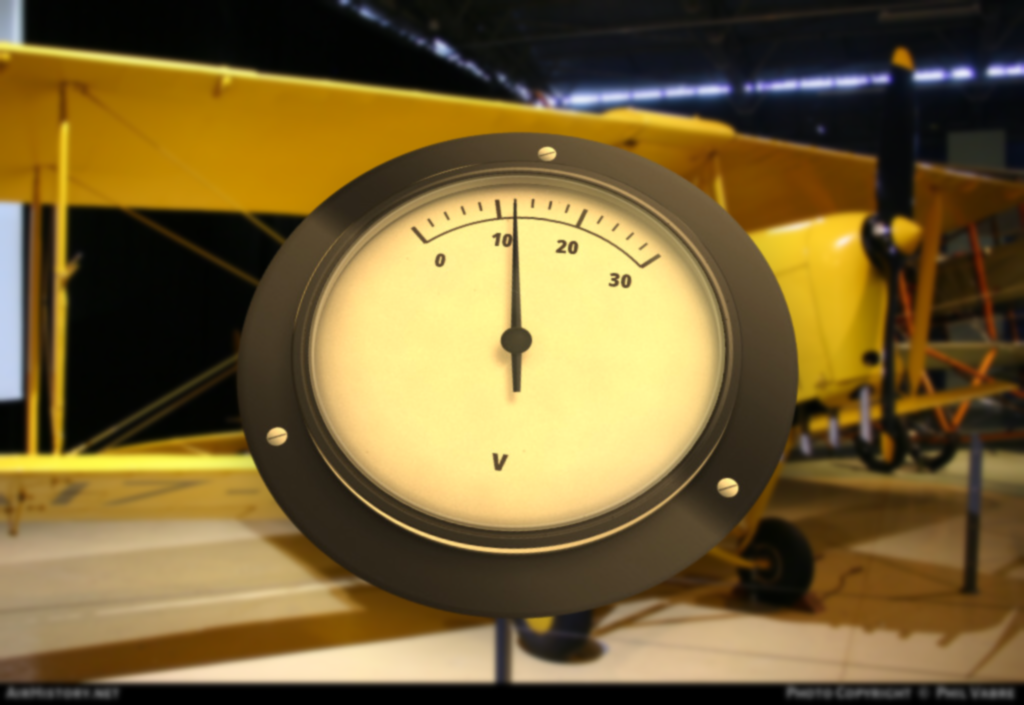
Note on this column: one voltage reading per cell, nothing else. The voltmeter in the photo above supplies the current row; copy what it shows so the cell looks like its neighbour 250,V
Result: 12,V
